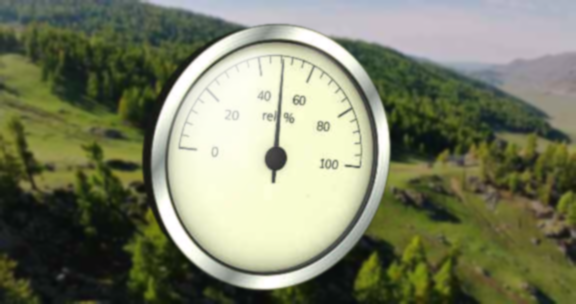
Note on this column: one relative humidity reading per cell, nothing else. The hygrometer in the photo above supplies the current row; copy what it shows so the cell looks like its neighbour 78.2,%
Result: 48,%
